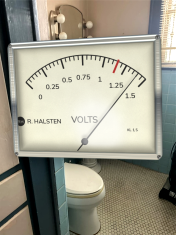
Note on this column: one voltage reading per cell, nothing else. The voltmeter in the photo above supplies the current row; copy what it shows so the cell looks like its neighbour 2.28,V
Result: 1.4,V
